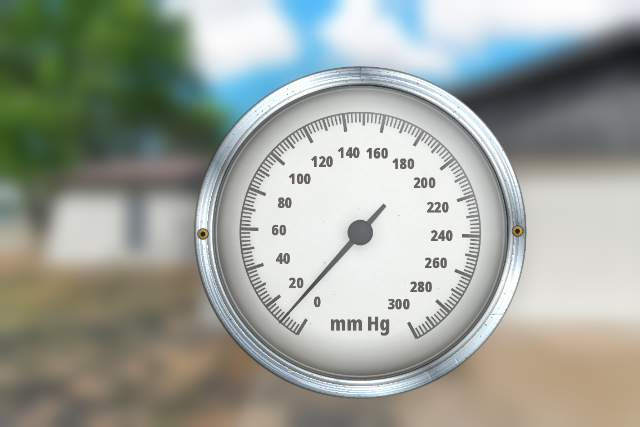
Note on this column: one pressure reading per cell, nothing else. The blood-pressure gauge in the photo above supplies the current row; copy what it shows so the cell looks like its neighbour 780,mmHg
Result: 10,mmHg
